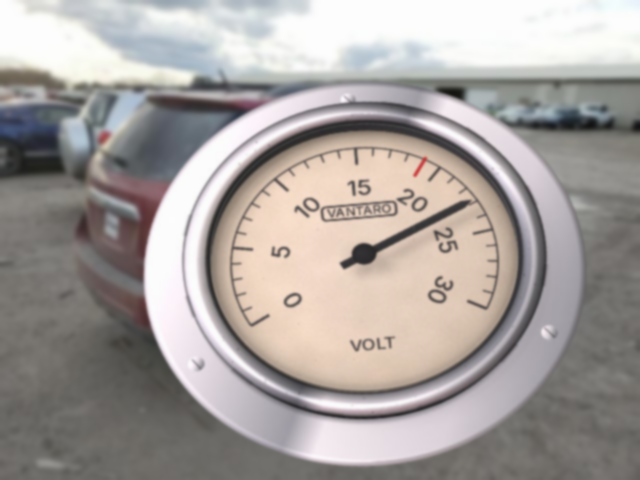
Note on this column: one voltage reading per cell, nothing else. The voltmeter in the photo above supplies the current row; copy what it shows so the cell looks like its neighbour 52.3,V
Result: 23,V
